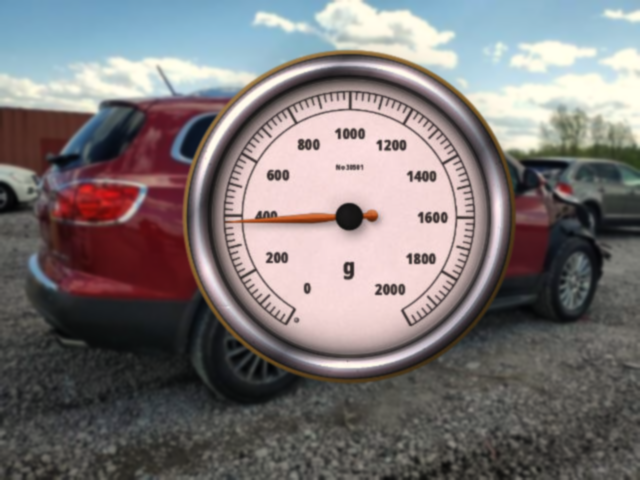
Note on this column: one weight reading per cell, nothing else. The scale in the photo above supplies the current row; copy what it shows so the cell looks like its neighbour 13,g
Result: 380,g
